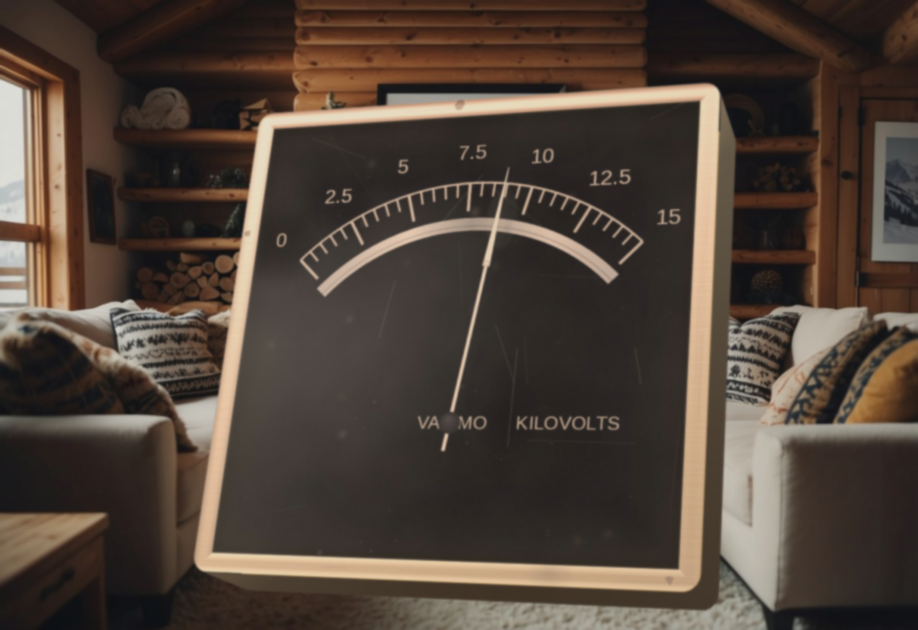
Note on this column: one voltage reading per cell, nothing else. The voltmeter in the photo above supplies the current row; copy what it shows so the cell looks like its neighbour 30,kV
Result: 9,kV
